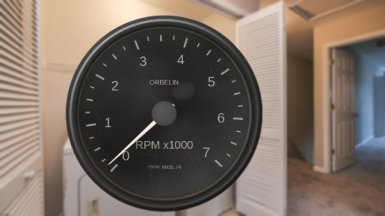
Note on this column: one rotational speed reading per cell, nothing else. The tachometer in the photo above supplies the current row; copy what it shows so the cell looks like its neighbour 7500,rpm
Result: 125,rpm
